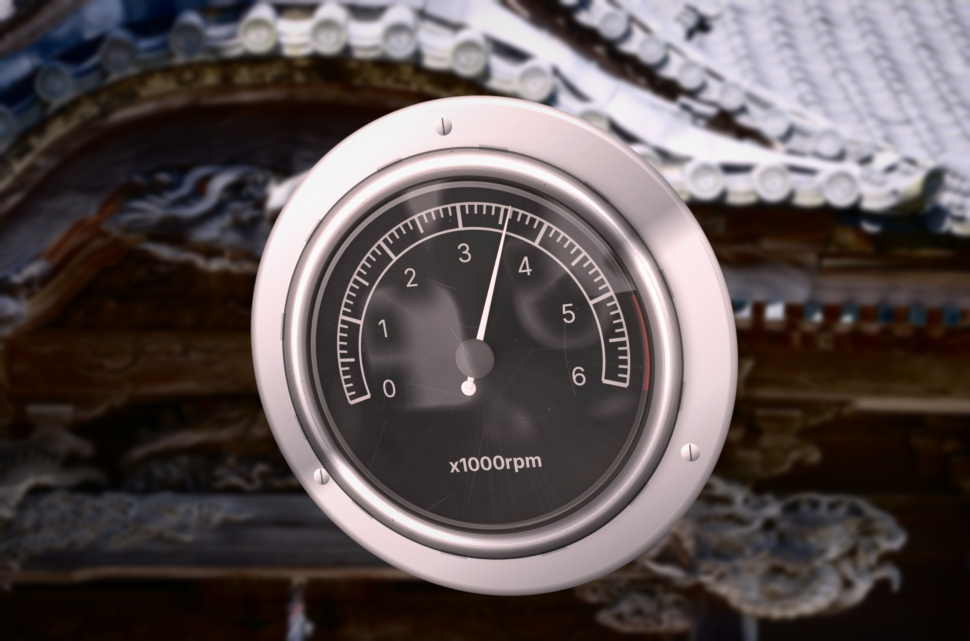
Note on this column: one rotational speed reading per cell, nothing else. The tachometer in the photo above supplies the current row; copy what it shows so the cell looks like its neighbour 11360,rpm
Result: 3600,rpm
